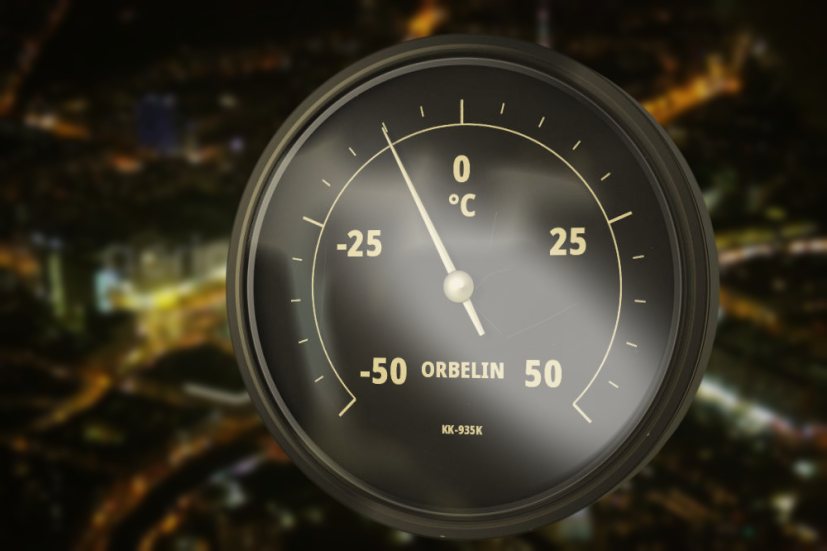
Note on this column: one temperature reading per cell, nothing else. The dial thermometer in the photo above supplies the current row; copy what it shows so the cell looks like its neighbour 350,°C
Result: -10,°C
